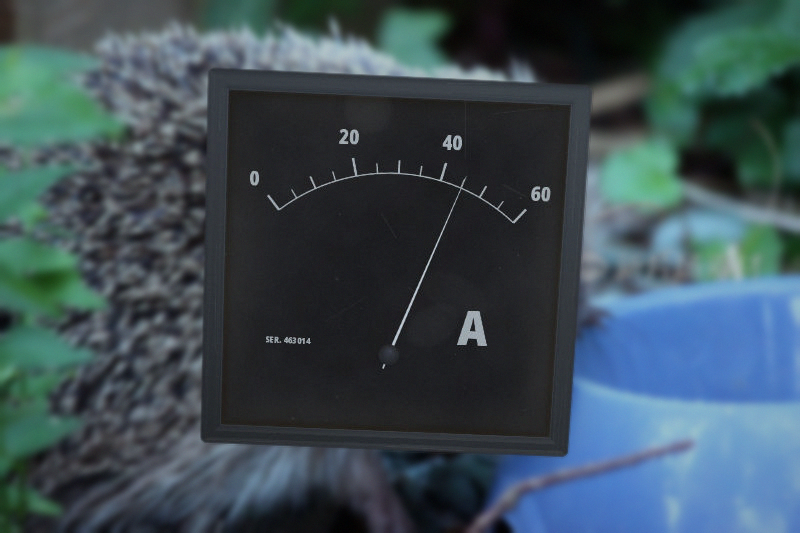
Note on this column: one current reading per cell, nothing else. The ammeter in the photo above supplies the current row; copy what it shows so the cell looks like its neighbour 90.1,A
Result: 45,A
